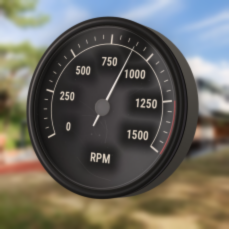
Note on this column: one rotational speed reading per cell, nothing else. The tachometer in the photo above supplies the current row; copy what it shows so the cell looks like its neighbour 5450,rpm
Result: 900,rpm
